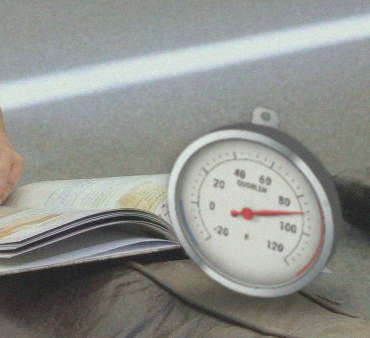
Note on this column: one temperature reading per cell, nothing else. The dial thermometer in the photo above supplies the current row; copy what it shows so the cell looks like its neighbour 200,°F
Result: 88,°F
